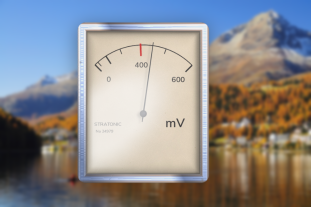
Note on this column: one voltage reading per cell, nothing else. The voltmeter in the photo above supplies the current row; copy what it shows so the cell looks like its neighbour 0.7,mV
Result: 450,mV
